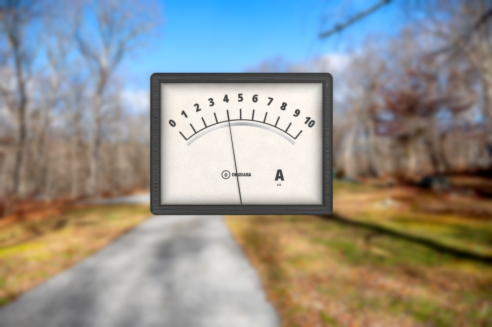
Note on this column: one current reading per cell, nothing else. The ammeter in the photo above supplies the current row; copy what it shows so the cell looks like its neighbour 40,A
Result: 4,A
